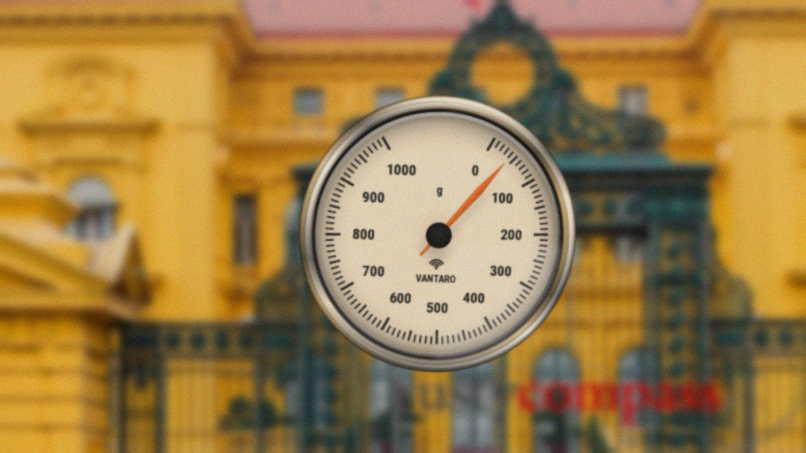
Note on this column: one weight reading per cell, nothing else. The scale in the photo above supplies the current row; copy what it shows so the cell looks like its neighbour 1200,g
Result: 40,g
